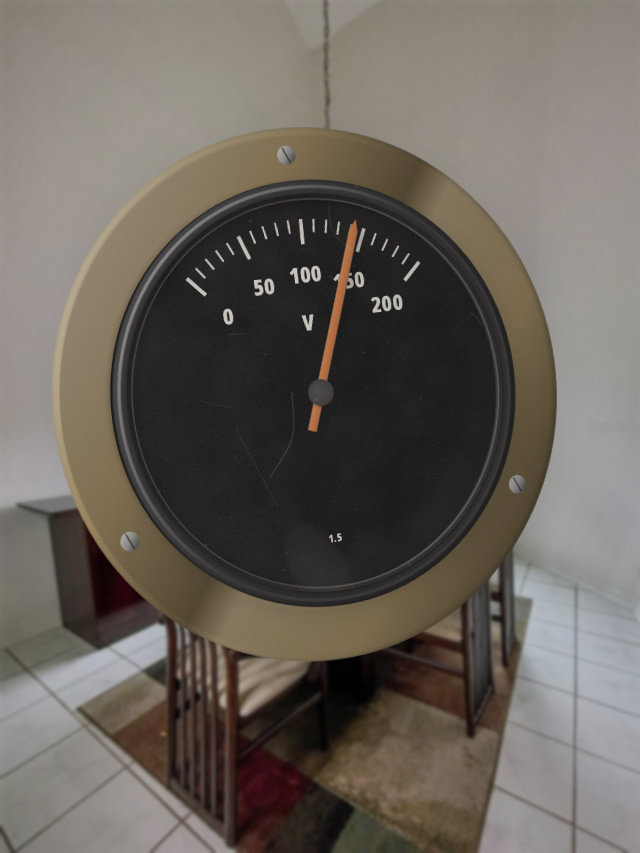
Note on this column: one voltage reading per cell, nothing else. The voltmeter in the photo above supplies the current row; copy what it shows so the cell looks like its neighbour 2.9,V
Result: 140,V
